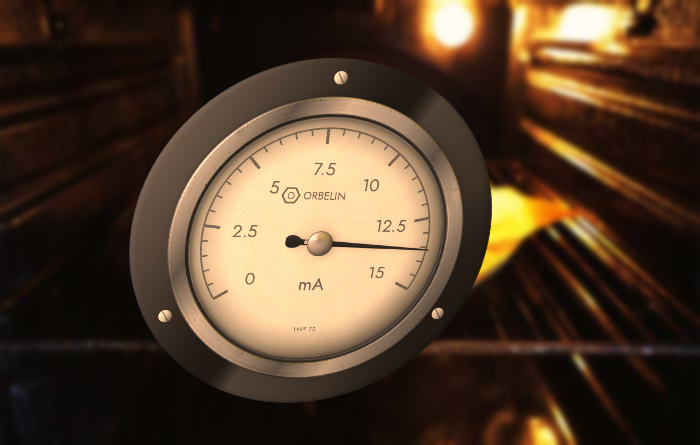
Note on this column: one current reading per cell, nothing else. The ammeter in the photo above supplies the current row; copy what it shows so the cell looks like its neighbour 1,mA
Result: 13.5,mA
